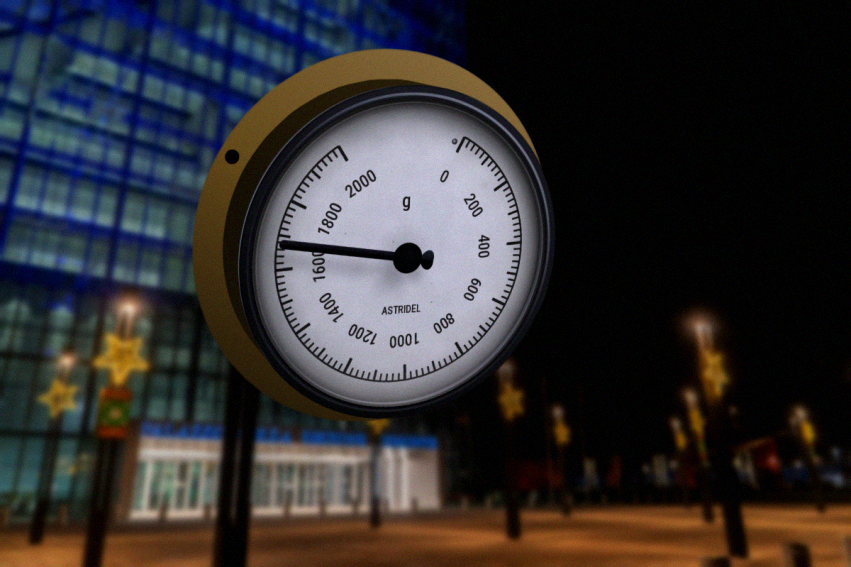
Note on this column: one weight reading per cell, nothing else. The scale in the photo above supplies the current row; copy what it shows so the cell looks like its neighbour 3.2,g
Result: 1680,g
